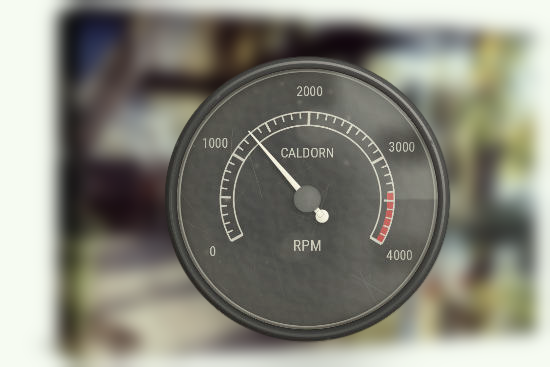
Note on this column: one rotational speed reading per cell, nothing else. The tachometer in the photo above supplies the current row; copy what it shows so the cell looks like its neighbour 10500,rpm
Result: 1300,rpm
